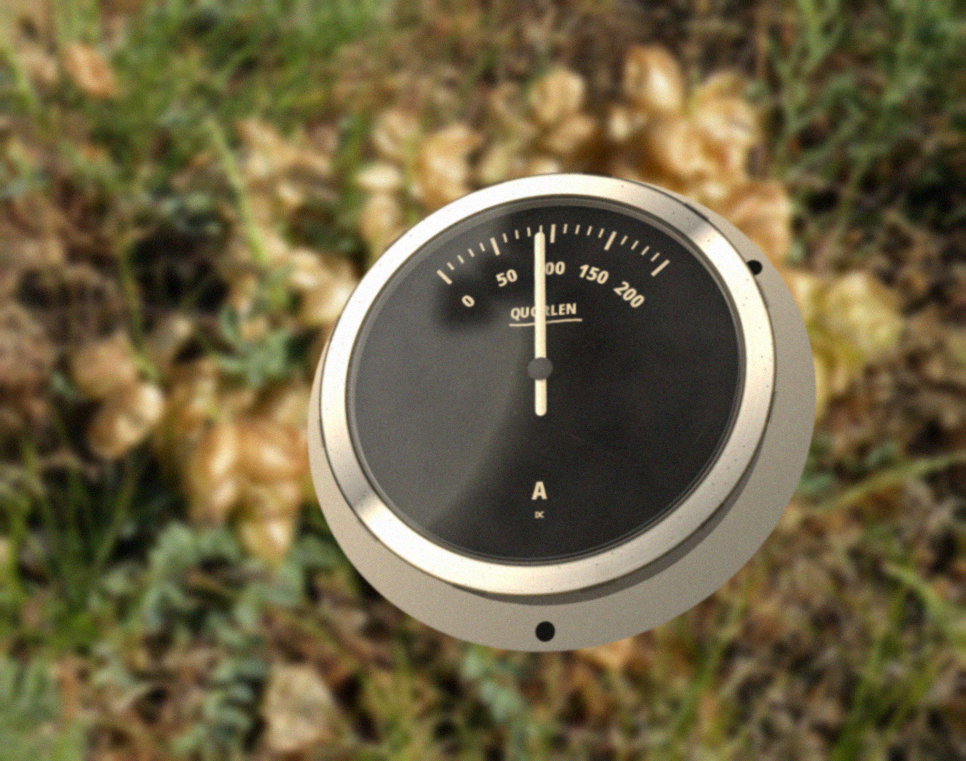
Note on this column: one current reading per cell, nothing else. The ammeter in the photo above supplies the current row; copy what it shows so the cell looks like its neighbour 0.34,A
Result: 90,A
